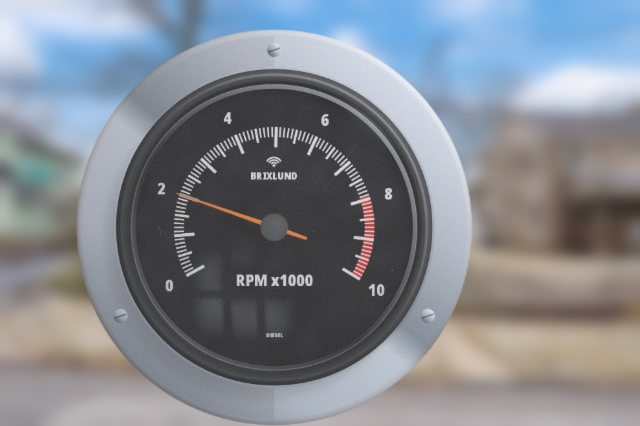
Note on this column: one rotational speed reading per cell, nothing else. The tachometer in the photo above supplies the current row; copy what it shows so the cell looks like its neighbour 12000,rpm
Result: 2000,rpm
